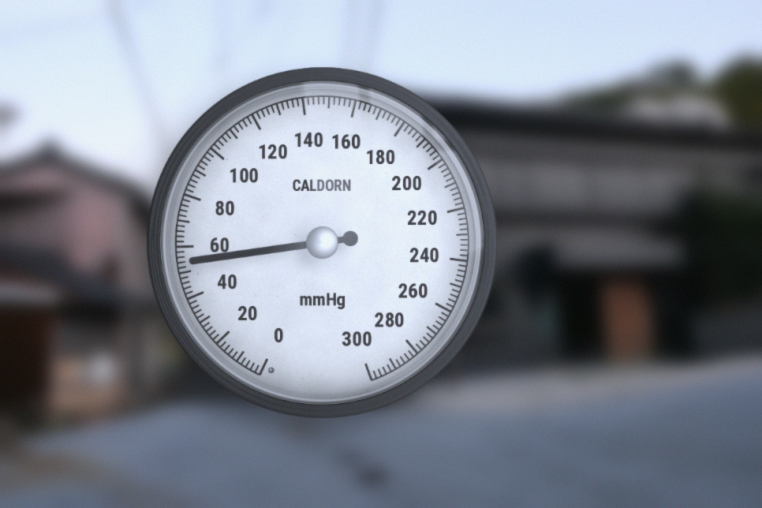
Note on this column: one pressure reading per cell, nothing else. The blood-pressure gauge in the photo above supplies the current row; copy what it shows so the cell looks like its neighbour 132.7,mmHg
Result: 54,mmHg
